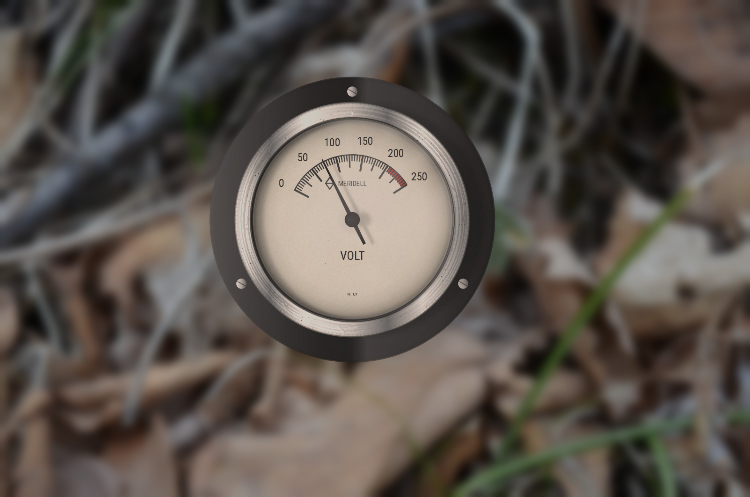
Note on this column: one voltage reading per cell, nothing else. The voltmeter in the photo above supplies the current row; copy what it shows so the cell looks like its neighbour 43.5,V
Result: 75,V
